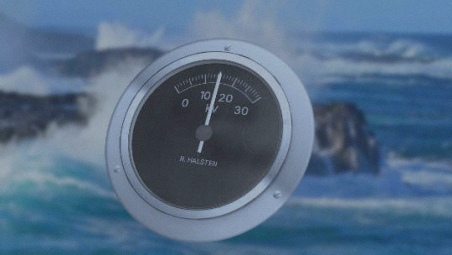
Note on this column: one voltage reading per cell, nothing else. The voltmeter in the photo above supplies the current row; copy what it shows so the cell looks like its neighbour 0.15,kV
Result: 15,kV
